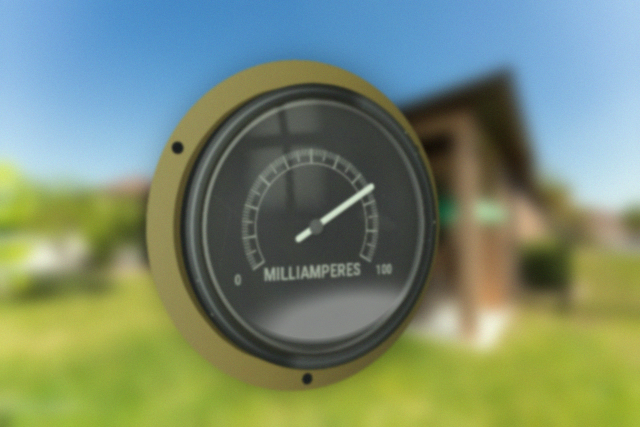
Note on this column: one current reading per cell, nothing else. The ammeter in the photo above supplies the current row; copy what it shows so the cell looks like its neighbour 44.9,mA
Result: 75,mA
